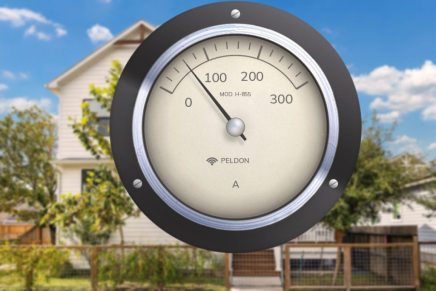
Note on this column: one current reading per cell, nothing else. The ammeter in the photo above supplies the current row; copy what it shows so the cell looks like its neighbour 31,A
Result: 60,A
